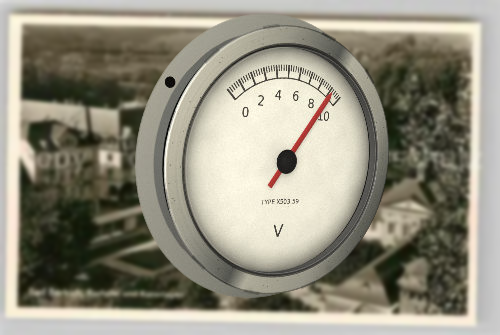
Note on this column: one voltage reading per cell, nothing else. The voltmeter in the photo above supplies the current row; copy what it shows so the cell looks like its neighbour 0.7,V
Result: 9,V
